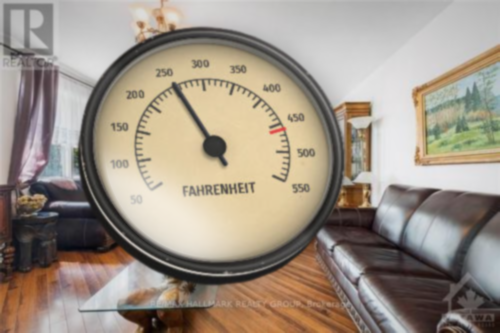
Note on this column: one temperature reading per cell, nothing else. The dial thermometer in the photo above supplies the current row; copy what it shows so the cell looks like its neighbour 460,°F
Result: 250,°F
